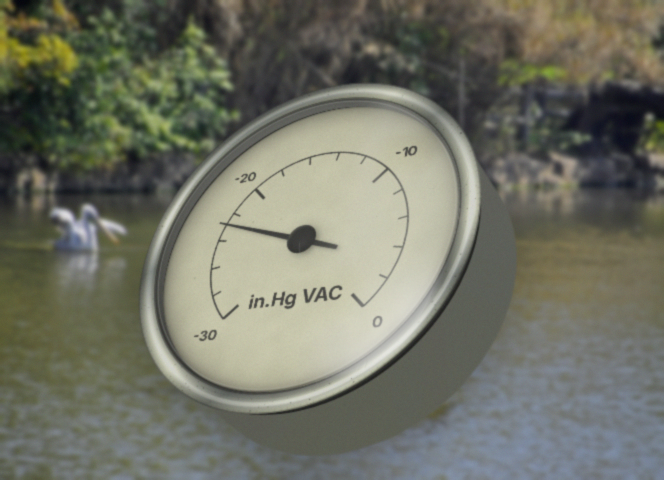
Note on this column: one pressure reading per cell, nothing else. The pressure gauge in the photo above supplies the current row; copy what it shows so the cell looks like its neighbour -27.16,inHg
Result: -23,inHg
